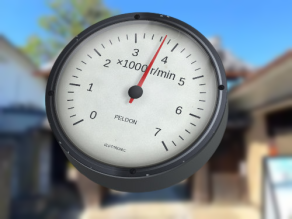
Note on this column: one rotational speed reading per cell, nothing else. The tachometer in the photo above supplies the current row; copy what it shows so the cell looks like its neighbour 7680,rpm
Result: 3700,rpm
